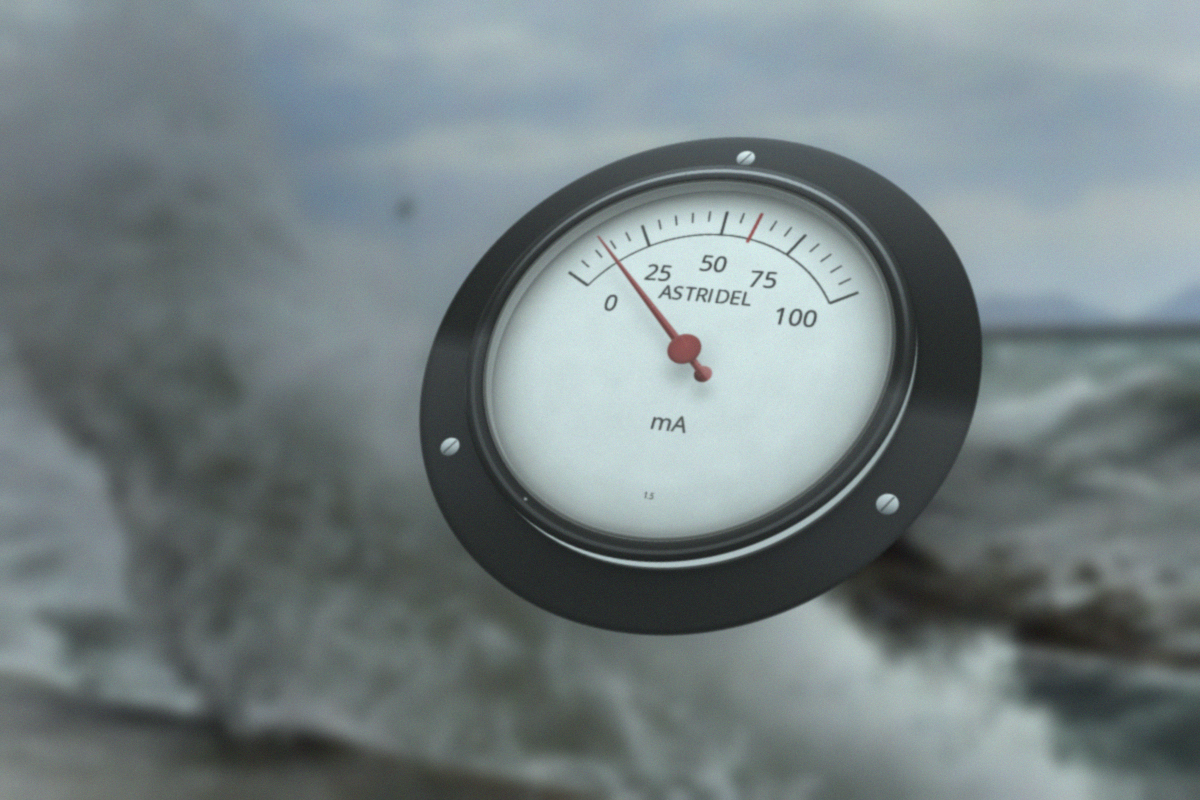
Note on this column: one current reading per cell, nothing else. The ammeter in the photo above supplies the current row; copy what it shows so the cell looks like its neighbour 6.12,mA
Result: 12.5,mA
